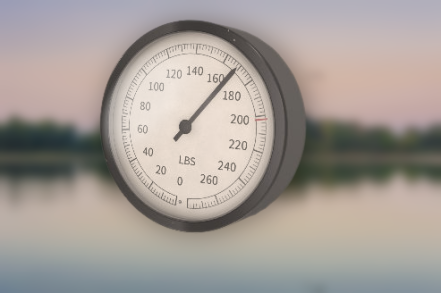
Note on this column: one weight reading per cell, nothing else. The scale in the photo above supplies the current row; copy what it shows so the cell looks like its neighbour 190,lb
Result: 170,lb
